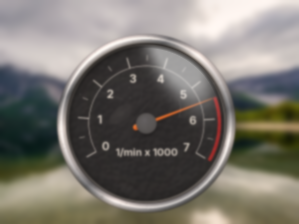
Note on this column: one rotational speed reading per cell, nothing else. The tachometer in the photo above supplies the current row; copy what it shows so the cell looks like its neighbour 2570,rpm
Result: 5500,rpm
